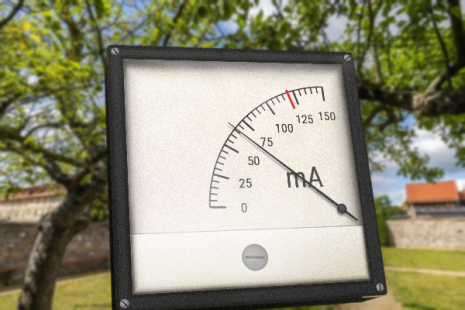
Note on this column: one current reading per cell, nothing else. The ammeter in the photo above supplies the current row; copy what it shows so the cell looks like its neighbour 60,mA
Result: 65,mA
